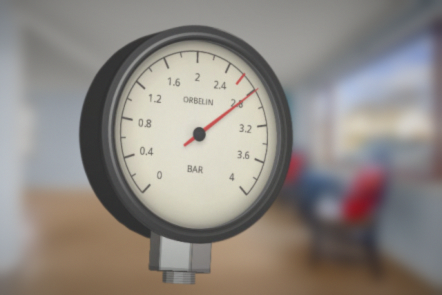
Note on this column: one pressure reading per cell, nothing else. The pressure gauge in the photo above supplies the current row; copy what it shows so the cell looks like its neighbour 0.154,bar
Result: 2.8,bar
